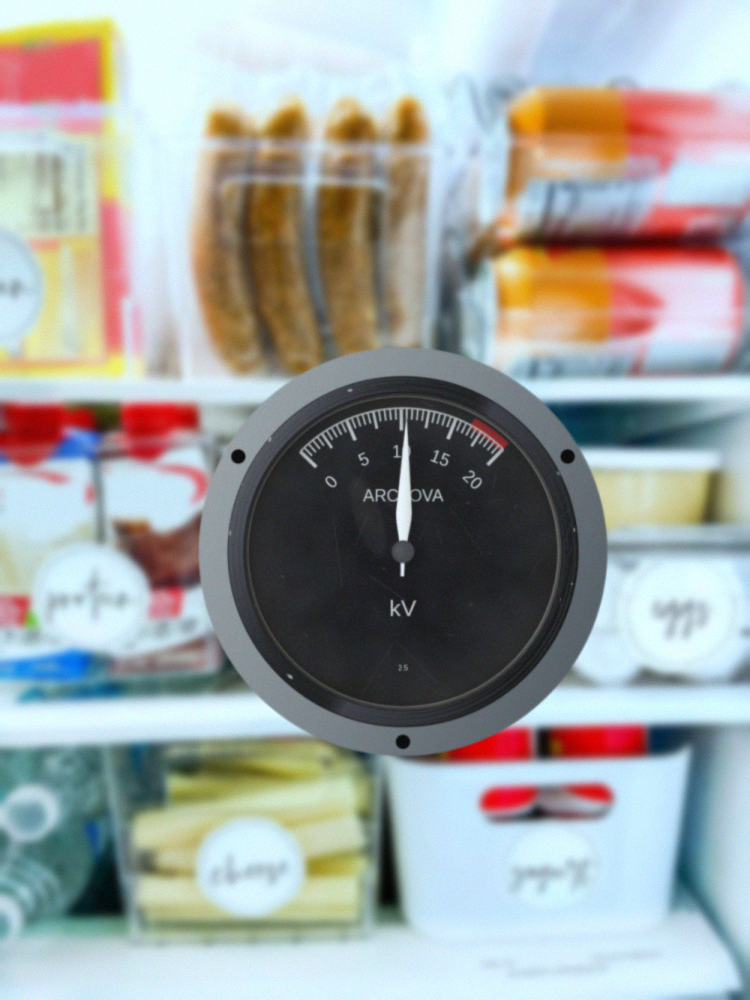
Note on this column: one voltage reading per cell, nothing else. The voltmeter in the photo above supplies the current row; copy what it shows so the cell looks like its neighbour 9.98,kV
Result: 10.5,kV
